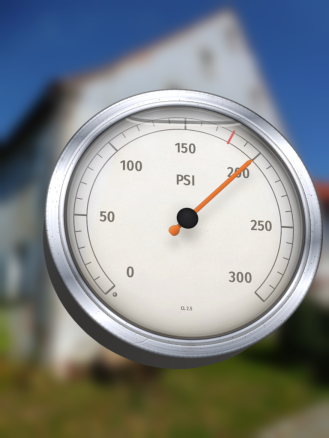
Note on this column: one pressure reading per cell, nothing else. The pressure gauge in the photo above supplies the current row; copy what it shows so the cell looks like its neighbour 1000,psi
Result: 200,psi
